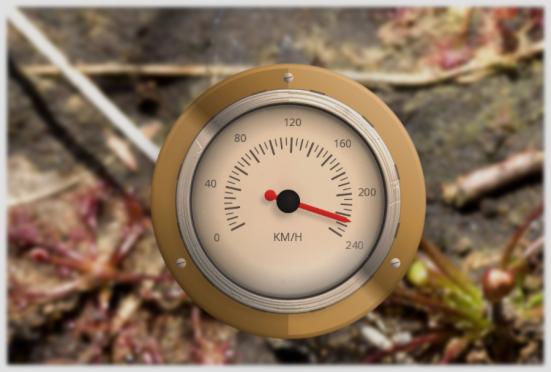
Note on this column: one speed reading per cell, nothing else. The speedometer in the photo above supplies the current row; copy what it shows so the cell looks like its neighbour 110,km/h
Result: 225,km/h
